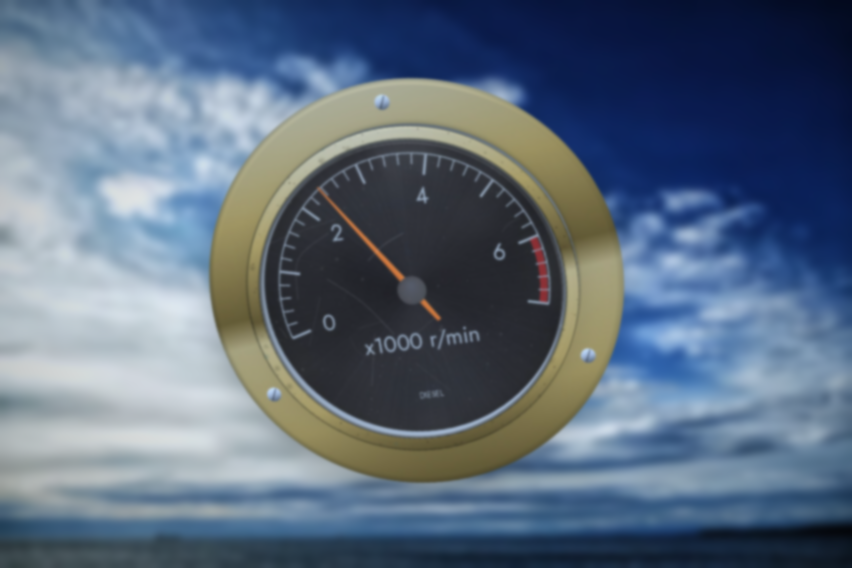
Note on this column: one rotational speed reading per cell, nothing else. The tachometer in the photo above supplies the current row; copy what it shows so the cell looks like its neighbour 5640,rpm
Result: 2400,rpm
